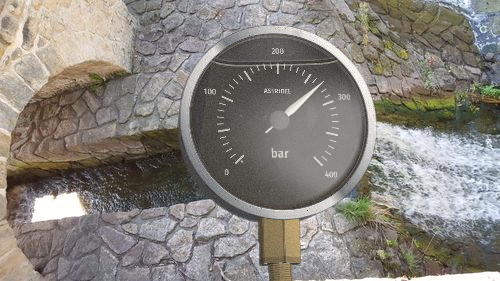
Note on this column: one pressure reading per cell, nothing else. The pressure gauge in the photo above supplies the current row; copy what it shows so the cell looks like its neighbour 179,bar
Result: 270,bar
